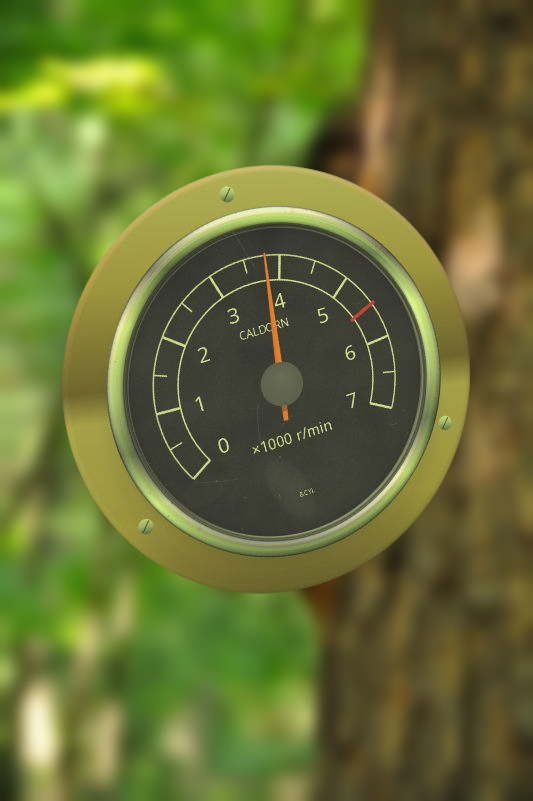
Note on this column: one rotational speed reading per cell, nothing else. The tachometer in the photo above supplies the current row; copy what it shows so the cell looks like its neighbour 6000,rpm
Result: 3750,rpm
